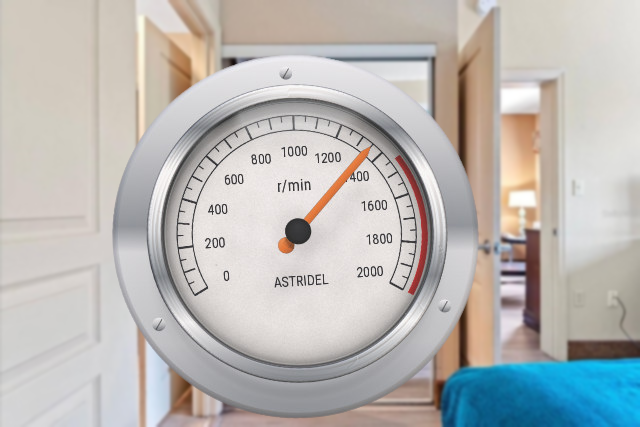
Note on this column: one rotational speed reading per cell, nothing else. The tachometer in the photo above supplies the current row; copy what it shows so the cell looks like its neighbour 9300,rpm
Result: 1350,rpm
